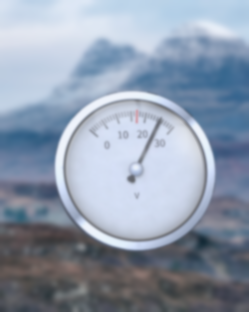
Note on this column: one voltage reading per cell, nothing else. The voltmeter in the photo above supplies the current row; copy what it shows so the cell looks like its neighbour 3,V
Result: 25,V
